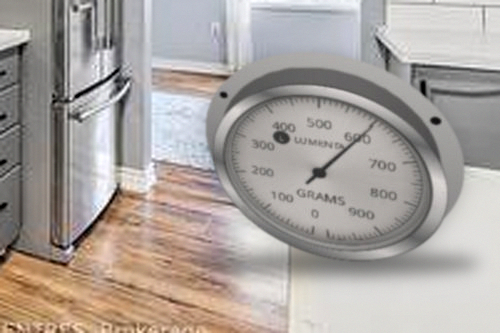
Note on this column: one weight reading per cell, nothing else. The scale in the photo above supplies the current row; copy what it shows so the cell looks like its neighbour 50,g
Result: 600,g
